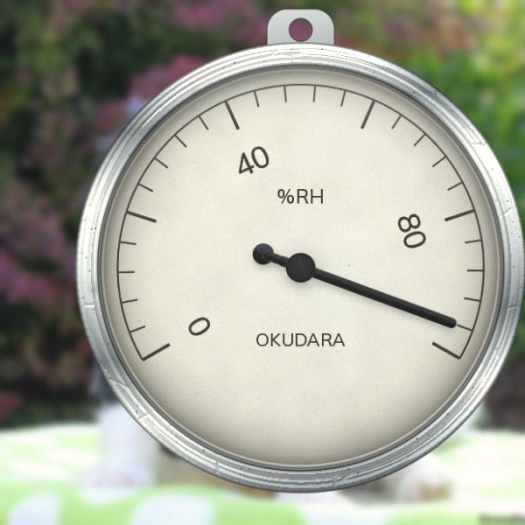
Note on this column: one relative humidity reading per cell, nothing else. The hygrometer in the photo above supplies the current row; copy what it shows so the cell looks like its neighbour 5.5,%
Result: 96,%
